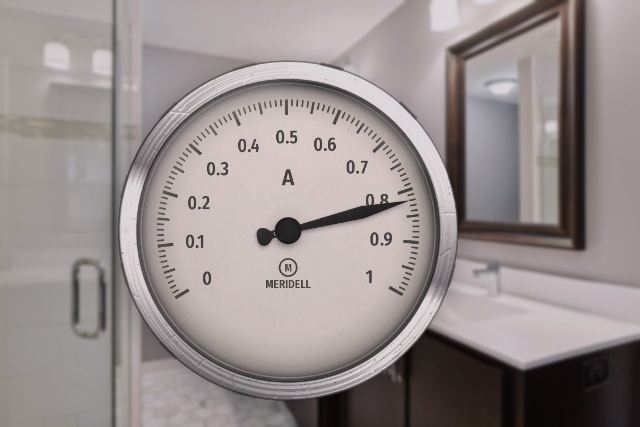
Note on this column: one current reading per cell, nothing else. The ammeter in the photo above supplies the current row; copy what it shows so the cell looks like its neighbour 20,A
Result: 0.82,A
